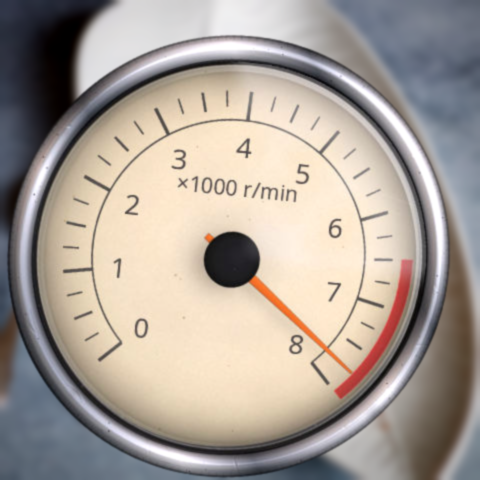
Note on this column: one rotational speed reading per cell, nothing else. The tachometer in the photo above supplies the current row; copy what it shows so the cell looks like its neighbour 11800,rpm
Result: 7750,rpm
